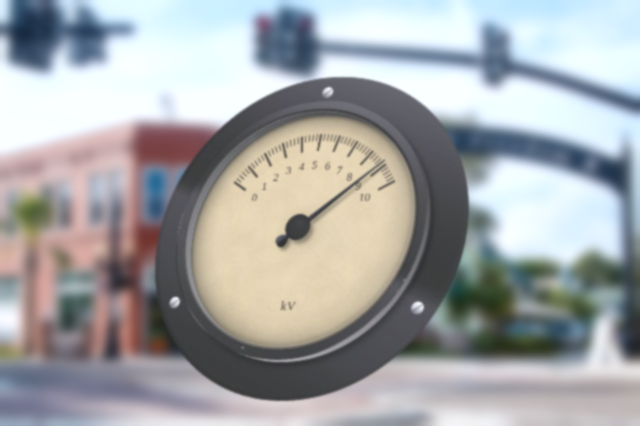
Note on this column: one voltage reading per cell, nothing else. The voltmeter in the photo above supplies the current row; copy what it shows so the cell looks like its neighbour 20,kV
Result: 9,kV
